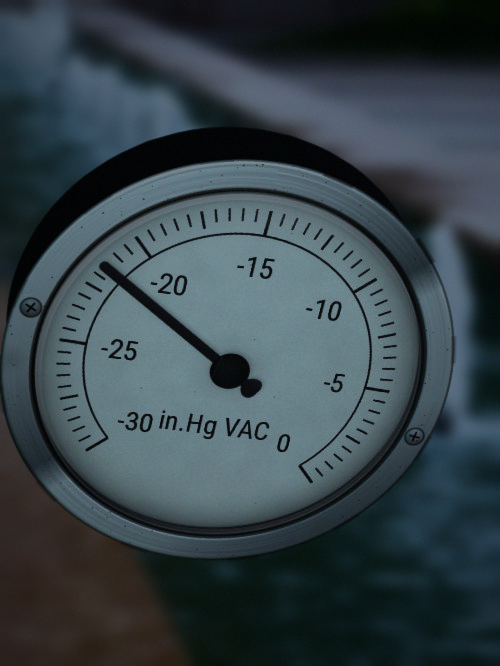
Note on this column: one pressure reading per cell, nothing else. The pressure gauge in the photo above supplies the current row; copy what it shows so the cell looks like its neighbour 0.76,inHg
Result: -21.5,inHg
